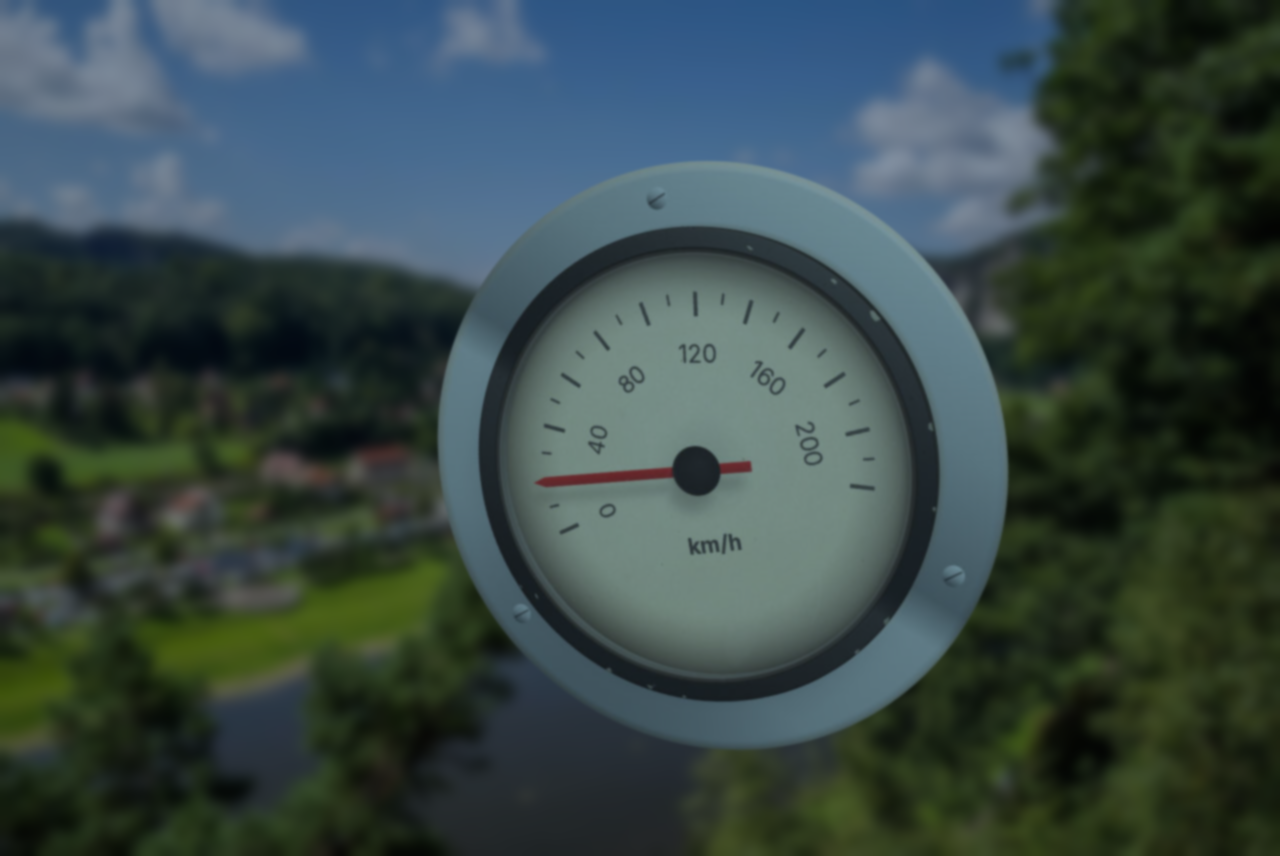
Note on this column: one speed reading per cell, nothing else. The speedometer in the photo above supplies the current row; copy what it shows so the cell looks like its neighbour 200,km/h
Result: 20,km/h
